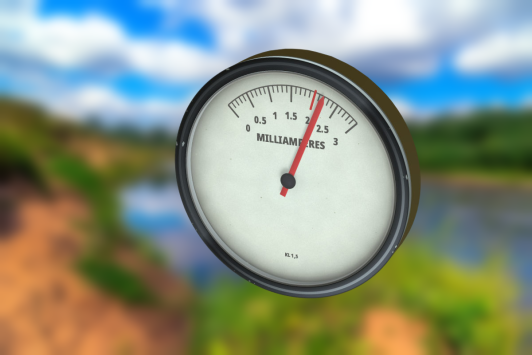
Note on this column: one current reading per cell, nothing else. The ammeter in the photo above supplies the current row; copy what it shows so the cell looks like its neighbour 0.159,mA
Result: 2.2,mA
